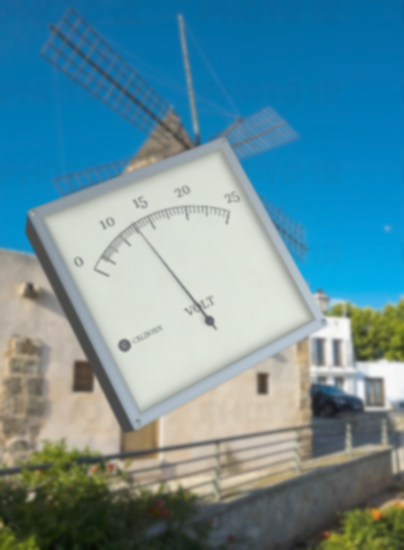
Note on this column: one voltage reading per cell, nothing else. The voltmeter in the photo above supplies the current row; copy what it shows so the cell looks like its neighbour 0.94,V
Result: 12.5,V
